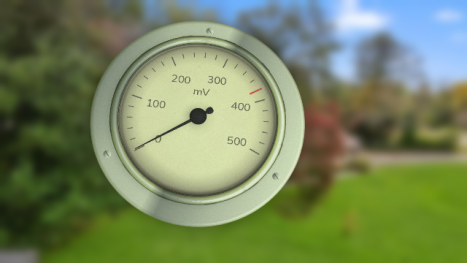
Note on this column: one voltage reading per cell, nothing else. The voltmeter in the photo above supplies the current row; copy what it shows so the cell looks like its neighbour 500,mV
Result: 0,mV
